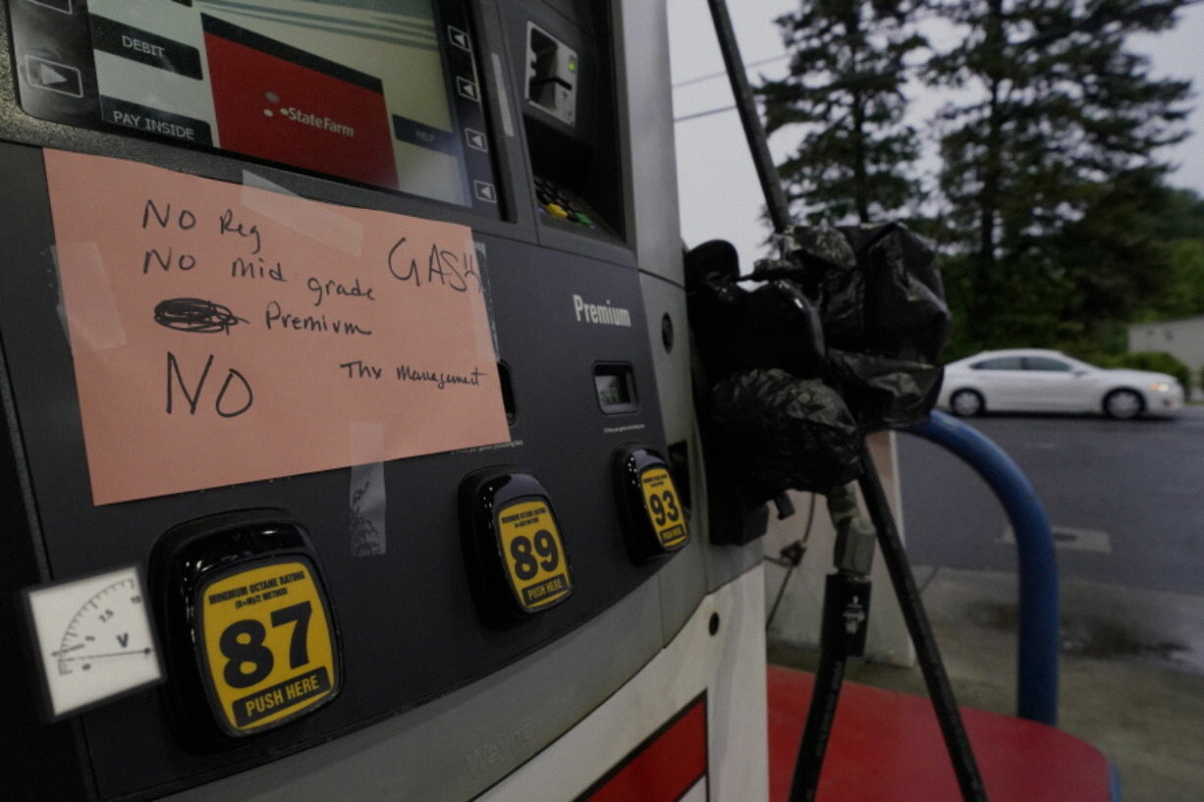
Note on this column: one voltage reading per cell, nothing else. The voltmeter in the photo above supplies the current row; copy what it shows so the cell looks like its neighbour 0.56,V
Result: 2.5,V
